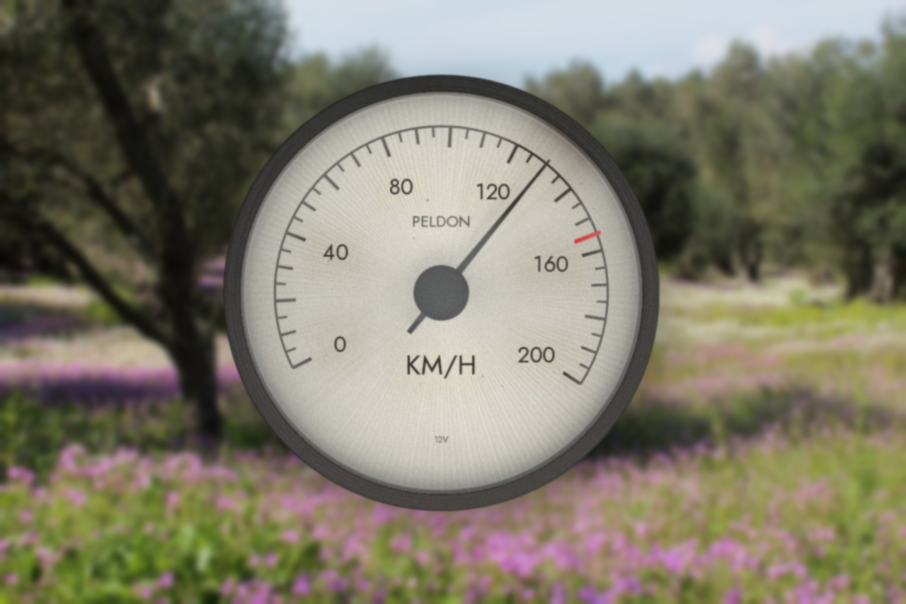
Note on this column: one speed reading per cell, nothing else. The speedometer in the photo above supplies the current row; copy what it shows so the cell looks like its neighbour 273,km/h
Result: 130,km/h
